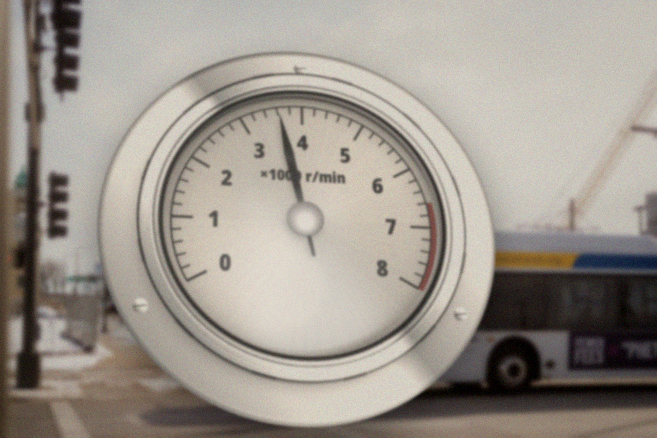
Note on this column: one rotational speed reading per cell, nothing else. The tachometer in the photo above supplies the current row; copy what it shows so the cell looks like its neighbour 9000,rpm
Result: 3600,rpm
